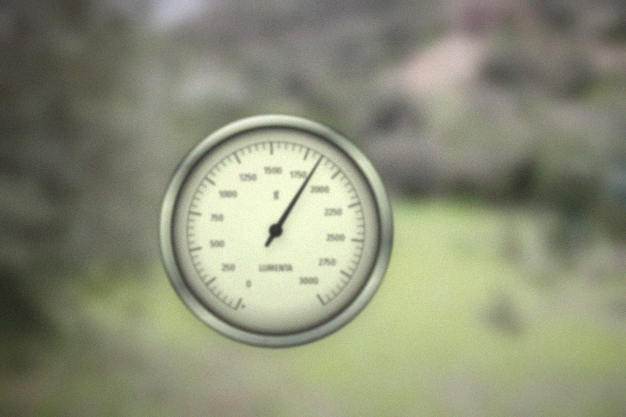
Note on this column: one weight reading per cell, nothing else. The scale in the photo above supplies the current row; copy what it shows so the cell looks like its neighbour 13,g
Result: 1850,g
